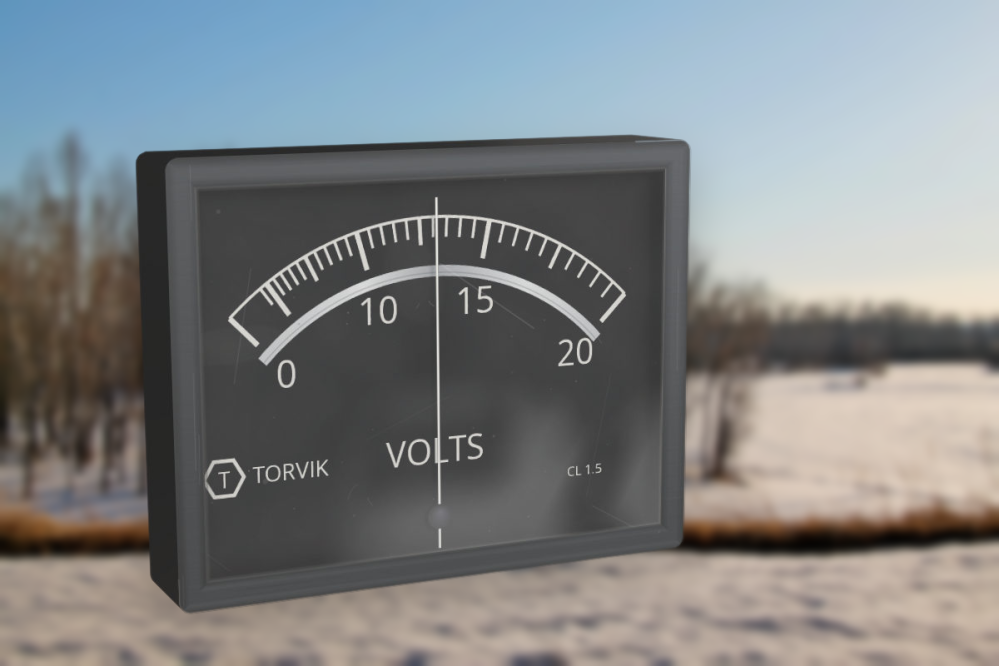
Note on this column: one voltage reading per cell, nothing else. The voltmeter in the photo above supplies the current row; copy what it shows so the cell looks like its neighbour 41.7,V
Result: 13,V
